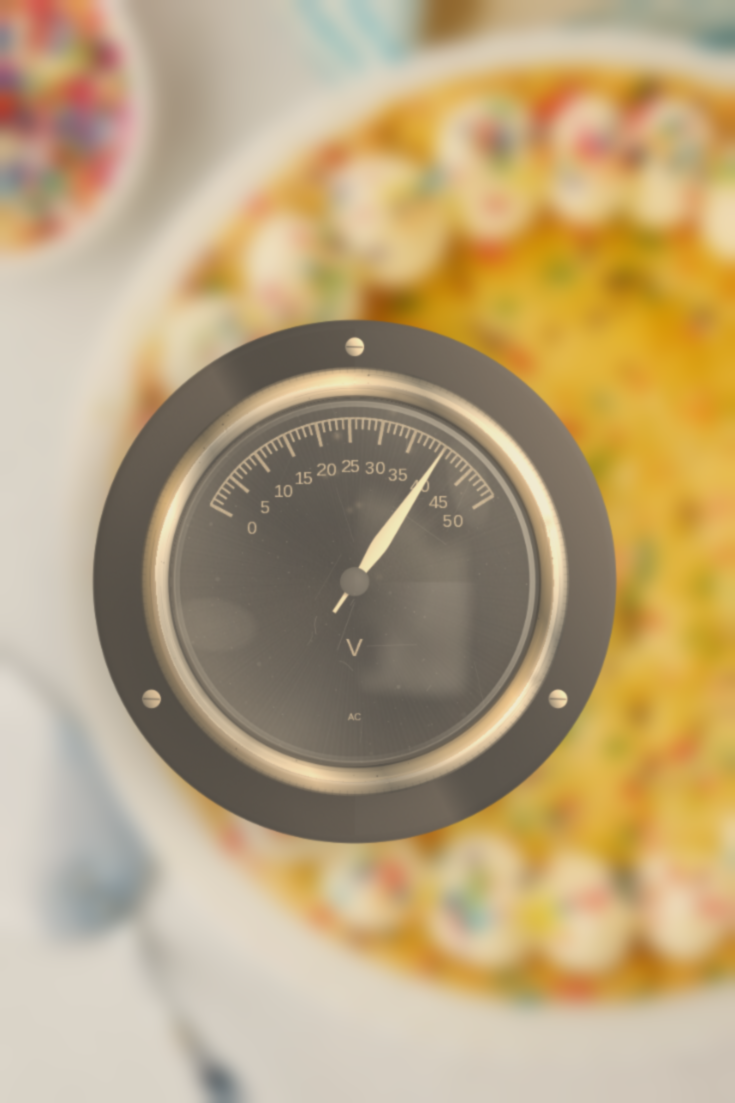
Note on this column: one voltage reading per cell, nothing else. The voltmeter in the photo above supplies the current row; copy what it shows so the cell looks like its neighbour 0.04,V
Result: 40,V
